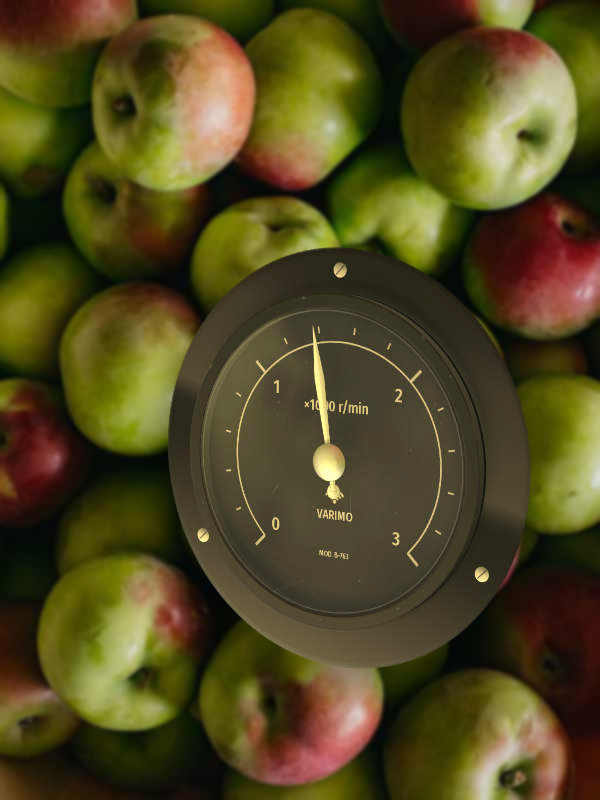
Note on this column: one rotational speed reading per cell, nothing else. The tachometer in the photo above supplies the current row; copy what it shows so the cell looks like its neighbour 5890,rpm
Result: 1400,rpm
